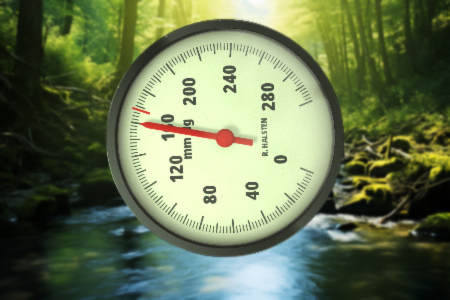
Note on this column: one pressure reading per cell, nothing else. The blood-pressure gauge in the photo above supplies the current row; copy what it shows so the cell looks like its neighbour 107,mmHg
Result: 160,mmHg
